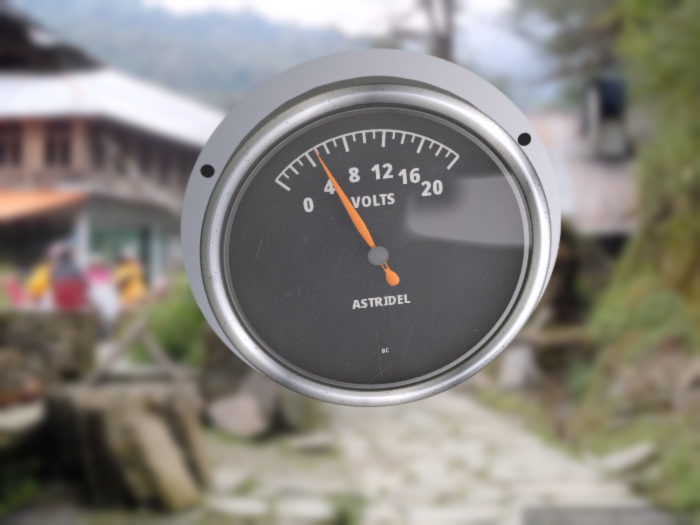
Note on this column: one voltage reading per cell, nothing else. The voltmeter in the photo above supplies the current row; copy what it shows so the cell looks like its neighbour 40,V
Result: 5,V
